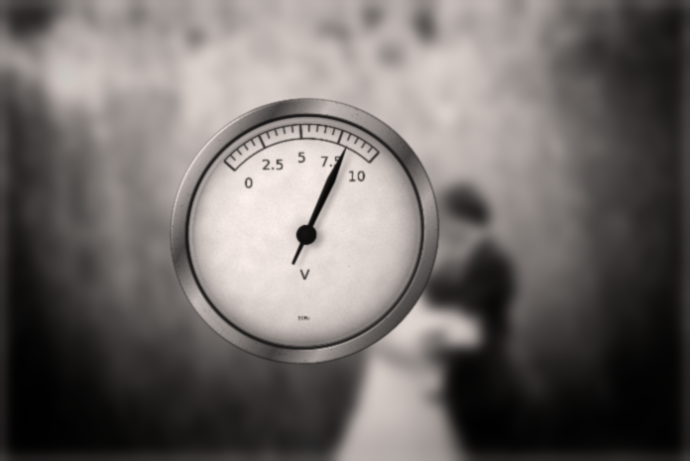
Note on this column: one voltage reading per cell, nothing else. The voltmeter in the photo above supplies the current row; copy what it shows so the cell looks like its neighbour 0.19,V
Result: 8,V
